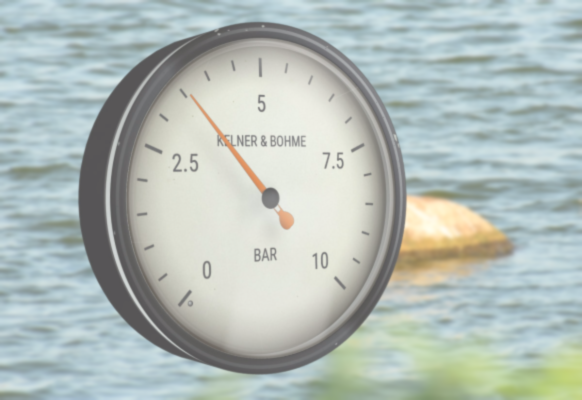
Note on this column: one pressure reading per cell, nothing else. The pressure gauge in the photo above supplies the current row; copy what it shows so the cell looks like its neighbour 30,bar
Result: 3.5,bar
